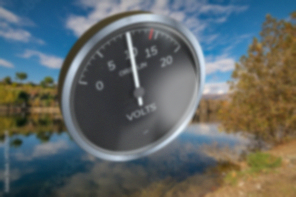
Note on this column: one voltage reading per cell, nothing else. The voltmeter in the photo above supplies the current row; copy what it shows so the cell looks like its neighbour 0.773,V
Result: 10,V
